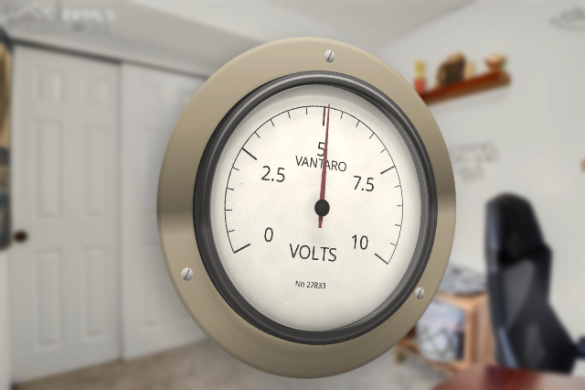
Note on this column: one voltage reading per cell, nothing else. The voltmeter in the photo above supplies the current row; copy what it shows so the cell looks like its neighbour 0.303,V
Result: 5,V
